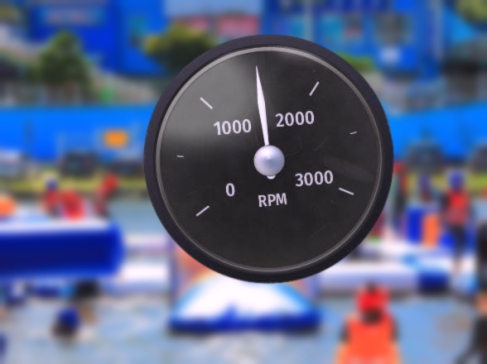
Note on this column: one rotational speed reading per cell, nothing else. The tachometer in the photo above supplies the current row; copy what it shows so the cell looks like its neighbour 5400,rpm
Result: 1500,rpm
